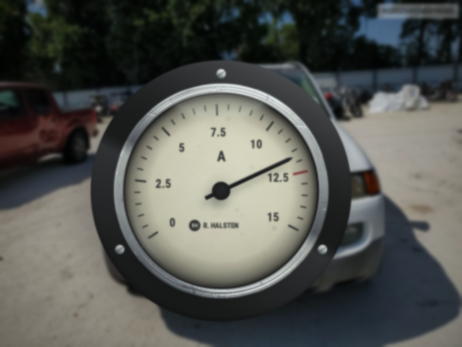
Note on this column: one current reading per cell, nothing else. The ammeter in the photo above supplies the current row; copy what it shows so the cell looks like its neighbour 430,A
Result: 11.75,A
